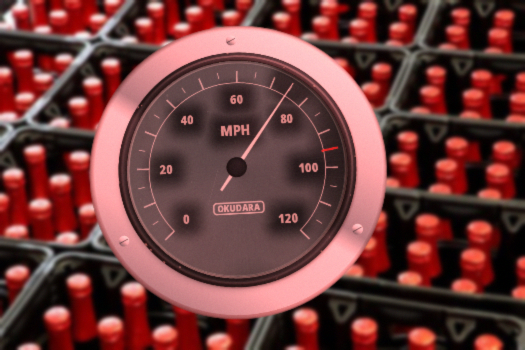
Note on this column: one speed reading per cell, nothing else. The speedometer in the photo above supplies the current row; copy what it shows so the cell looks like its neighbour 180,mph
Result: 75,mph
